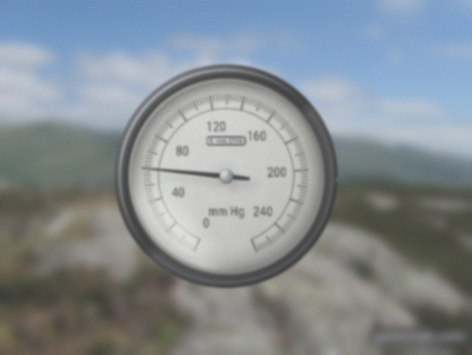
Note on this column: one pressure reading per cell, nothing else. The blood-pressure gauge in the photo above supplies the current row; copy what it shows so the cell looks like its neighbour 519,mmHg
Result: 60,mmHg
